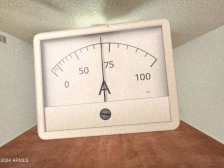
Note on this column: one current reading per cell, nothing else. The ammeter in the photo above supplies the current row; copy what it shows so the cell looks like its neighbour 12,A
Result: 70,A
